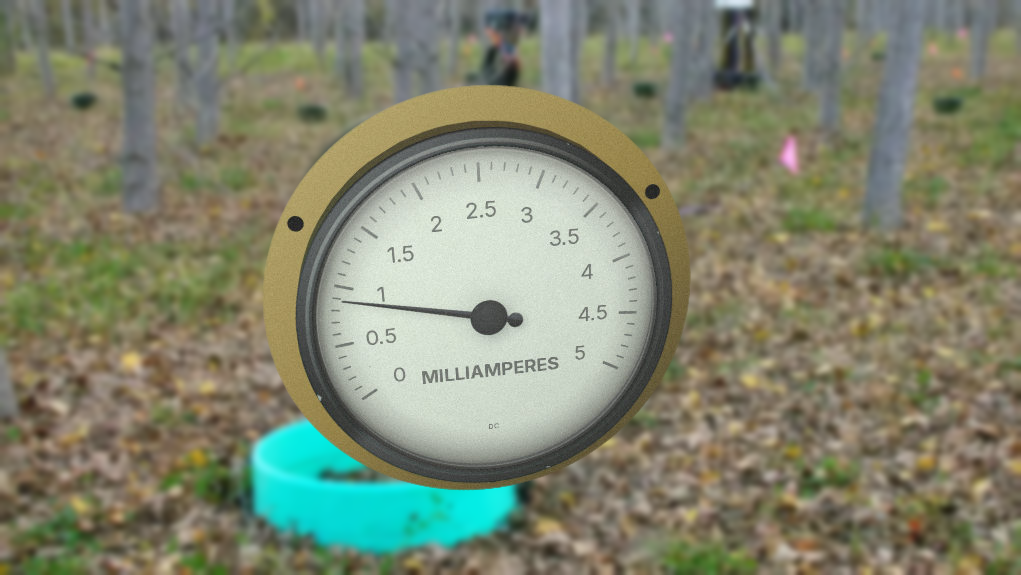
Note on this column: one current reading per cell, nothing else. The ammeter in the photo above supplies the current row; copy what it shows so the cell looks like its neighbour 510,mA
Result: 0.9,mA
